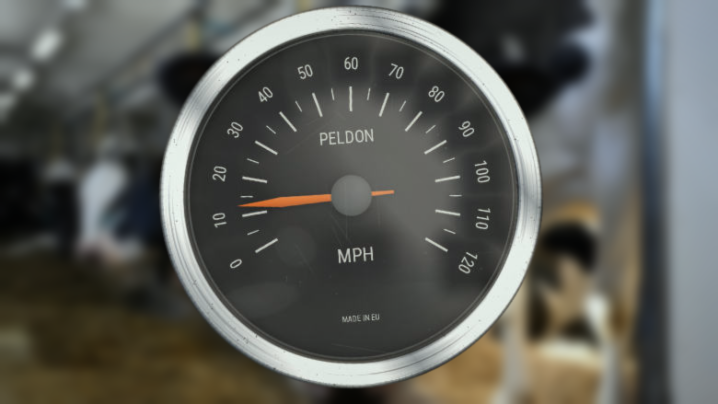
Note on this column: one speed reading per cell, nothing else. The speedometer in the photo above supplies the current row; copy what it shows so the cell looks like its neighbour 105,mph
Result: 12.5,mph
